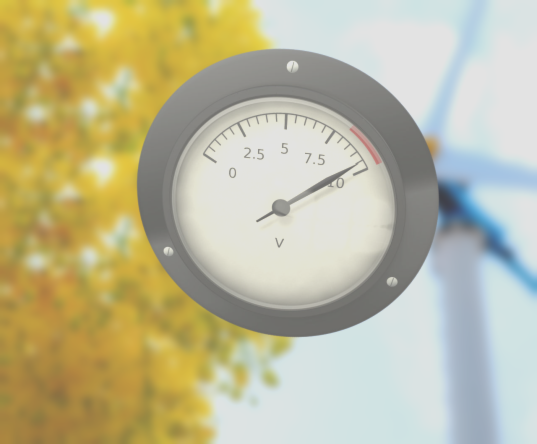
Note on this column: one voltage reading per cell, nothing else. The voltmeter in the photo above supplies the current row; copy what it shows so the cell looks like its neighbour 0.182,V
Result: 9.5,V
